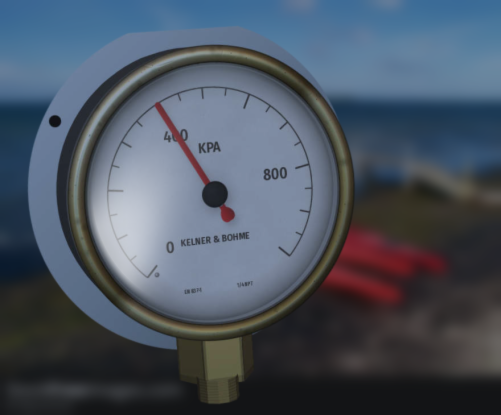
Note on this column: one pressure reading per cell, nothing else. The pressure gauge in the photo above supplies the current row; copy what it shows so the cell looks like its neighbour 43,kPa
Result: 400,kPa
